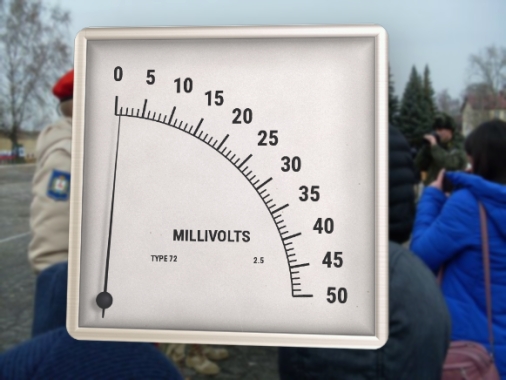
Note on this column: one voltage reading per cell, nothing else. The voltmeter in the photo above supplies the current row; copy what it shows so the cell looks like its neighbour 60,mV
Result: 1,mV
